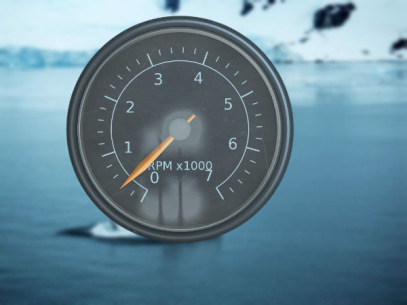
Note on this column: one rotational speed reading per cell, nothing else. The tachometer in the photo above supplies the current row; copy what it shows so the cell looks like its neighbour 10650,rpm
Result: 400,rpm
